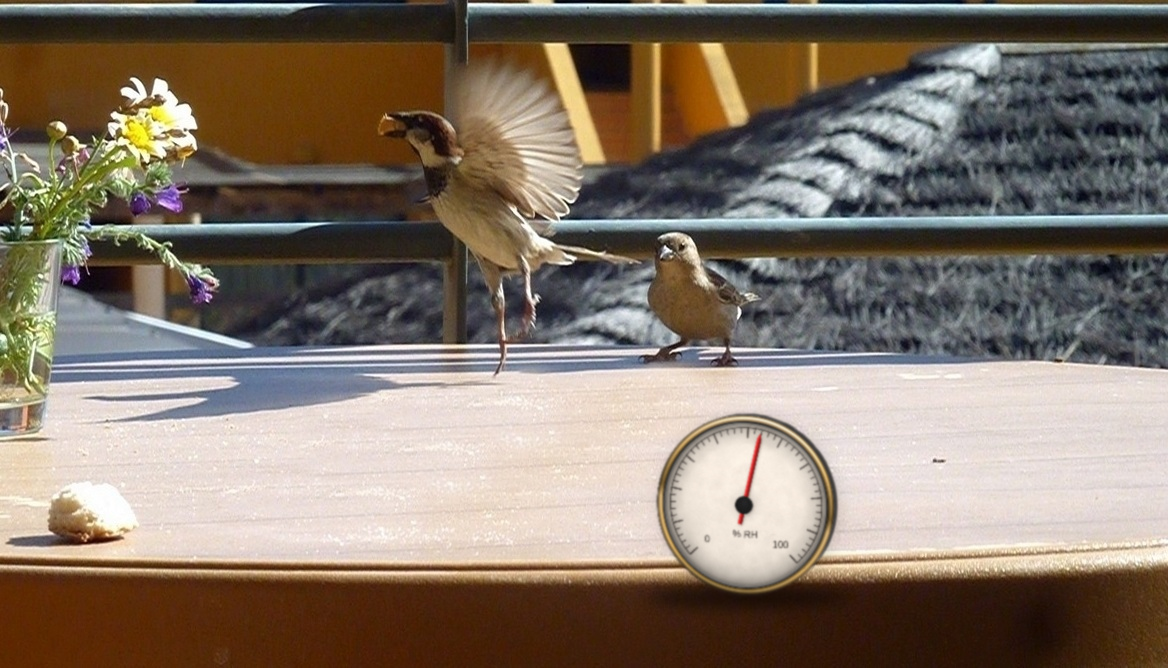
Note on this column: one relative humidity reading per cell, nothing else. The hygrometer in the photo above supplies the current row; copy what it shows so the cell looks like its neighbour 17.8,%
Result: 54,%
